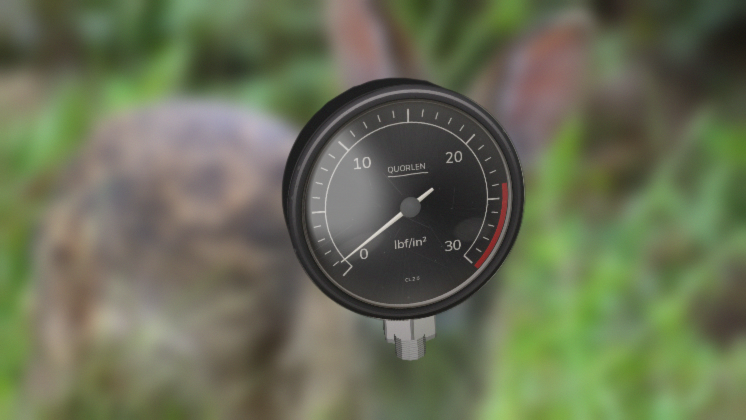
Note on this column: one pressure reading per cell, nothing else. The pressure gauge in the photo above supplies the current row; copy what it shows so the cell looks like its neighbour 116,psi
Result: 1,psi
